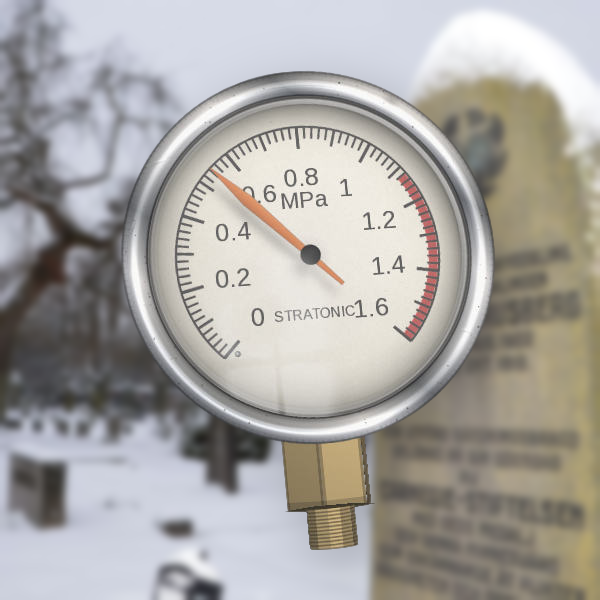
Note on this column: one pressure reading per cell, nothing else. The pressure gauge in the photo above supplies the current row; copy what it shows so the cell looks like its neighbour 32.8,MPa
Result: 0.54,MPa
